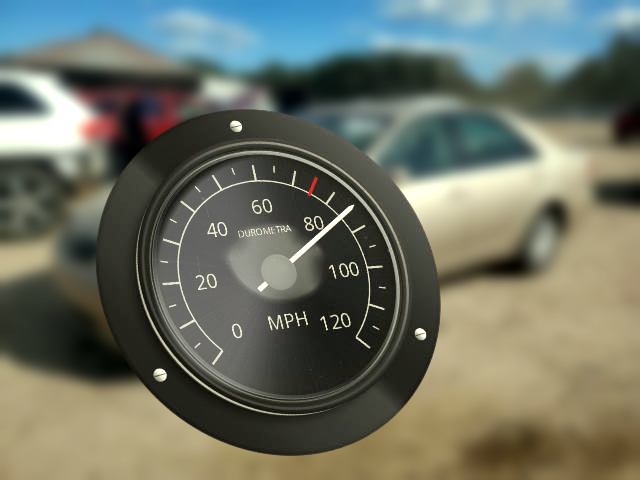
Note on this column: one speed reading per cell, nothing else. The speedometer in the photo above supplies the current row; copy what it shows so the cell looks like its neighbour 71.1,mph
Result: 85,mph
